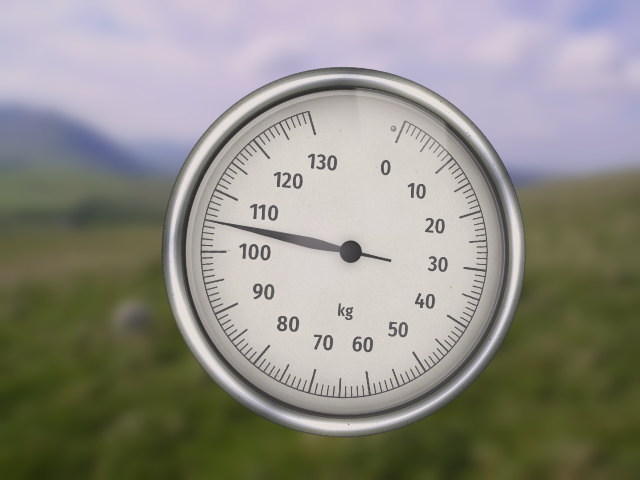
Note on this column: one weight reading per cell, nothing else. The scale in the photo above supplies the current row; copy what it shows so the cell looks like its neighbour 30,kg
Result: 105,kg
